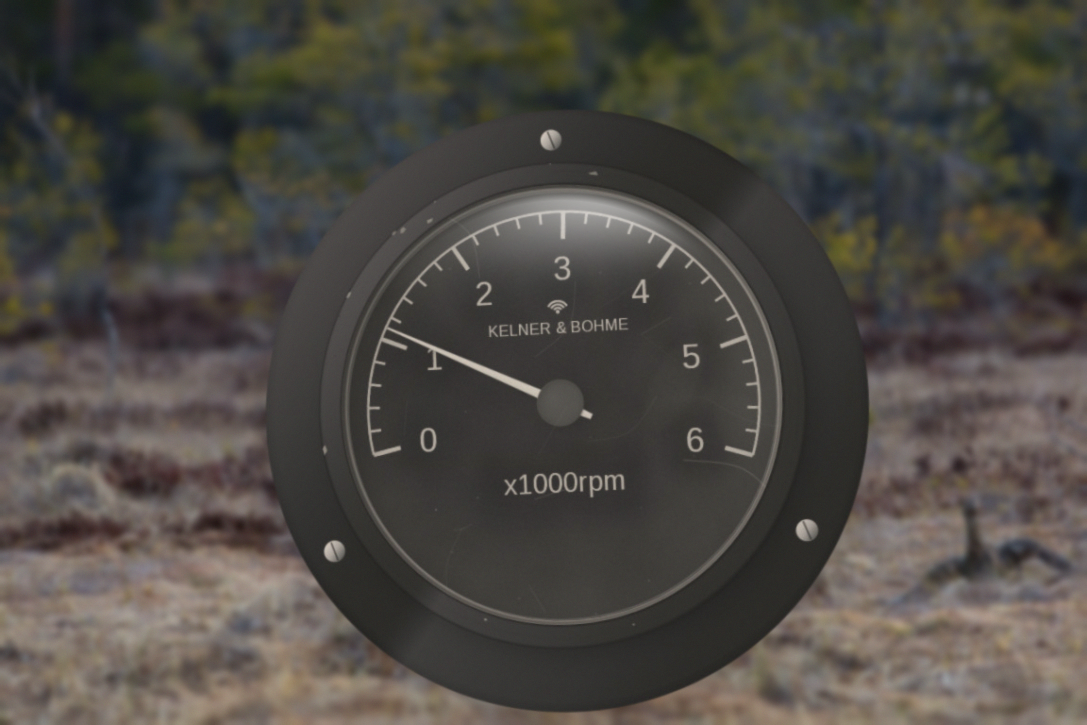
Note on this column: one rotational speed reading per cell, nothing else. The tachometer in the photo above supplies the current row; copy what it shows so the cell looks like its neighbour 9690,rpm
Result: 1100,rpm
